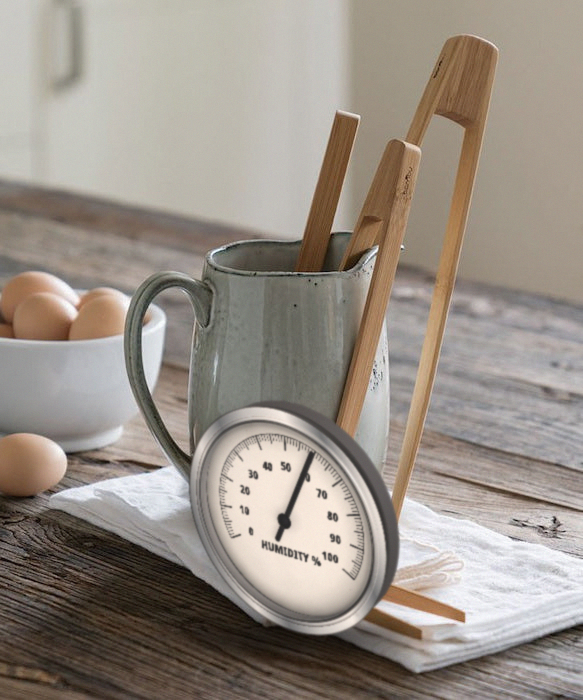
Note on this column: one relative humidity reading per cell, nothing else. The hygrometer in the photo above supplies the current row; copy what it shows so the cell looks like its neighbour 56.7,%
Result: 60,%
